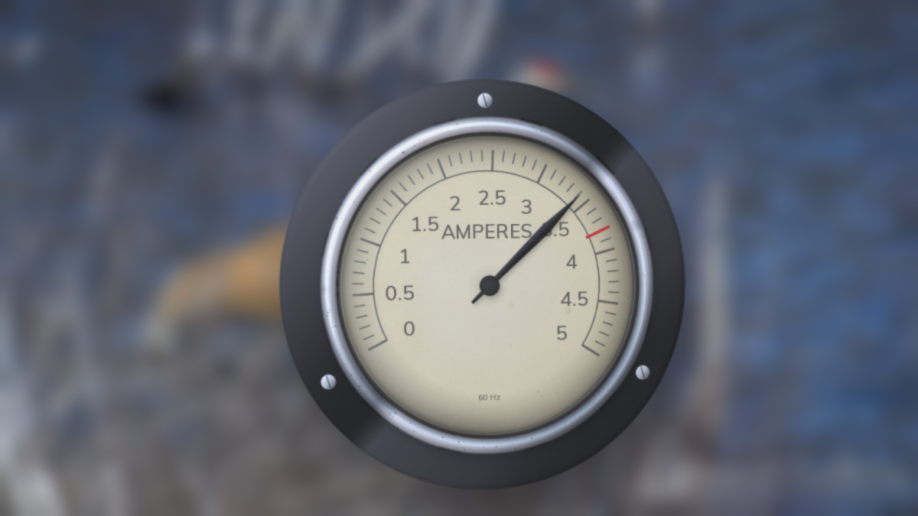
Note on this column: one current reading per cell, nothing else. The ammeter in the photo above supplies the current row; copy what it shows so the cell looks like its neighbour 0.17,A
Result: 3.4,A
